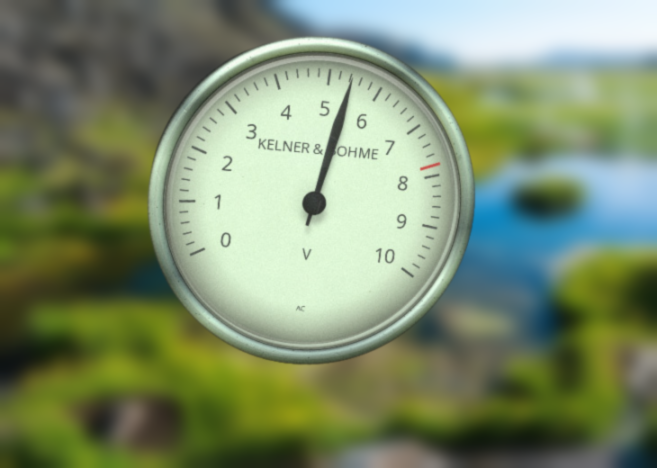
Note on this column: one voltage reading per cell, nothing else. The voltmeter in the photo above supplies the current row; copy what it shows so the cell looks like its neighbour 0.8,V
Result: 5.4,V
